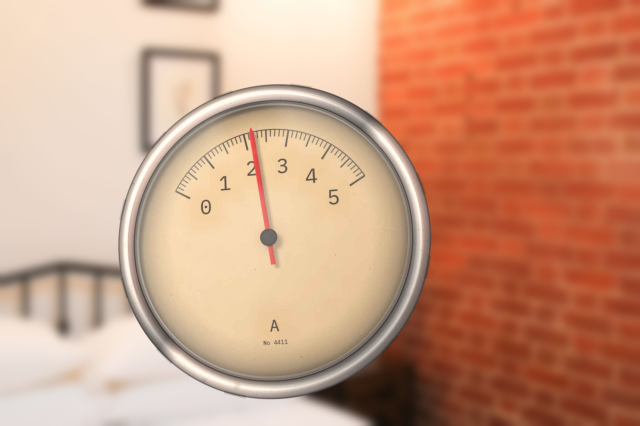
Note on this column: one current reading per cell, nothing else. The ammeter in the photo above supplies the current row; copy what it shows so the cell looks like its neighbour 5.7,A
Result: 2.2,A
